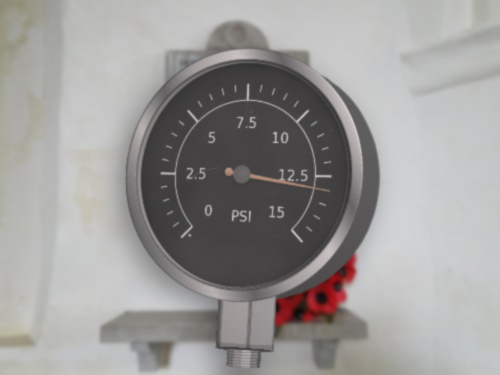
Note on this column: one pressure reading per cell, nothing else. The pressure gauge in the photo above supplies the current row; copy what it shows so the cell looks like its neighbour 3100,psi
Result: 13,psi
